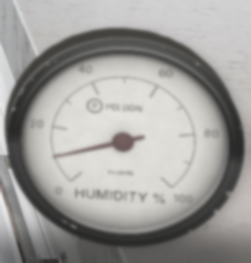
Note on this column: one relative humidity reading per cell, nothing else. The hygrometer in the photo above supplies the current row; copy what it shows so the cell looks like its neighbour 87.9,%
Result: 10,%
